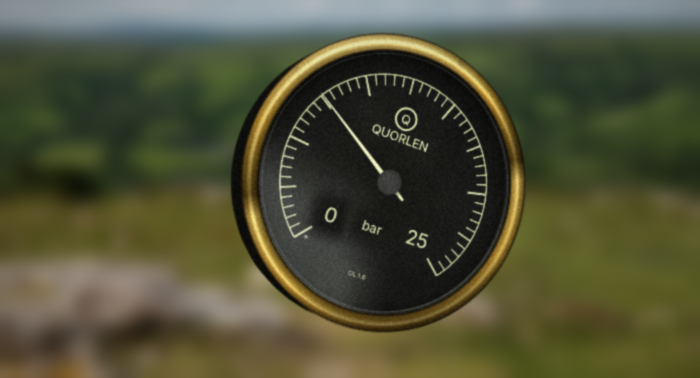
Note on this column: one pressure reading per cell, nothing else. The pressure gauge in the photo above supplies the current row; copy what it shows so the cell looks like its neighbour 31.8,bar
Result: 7.5,bar
